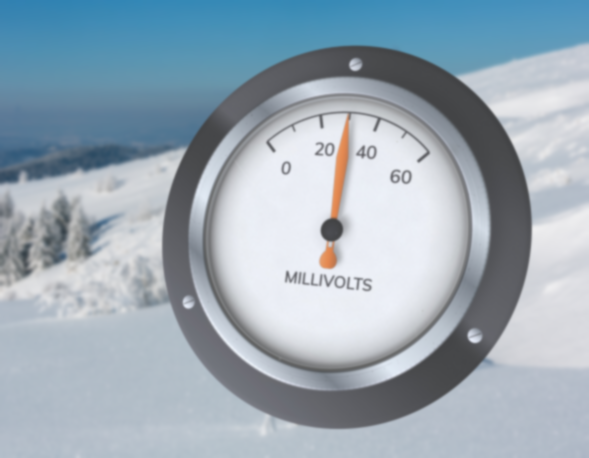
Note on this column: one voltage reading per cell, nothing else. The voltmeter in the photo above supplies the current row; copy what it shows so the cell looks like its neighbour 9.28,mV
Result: 30,mV
